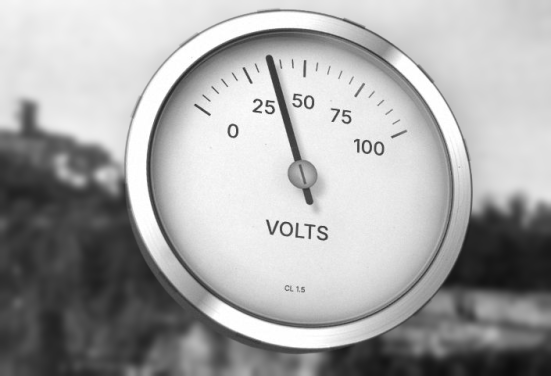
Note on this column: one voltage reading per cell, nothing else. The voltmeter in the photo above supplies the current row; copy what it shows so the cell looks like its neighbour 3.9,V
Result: 35,V
